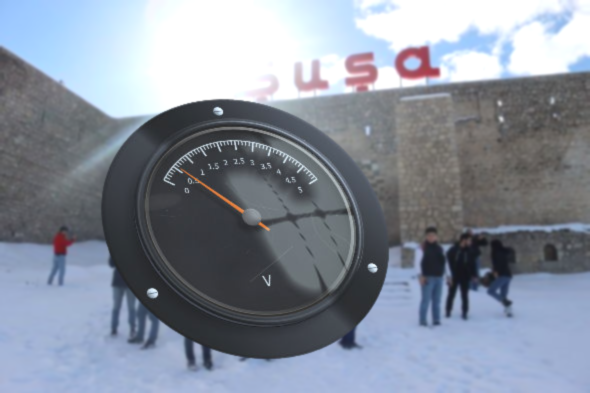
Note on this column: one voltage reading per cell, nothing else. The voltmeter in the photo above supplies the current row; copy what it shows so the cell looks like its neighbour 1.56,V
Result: 0.5,V
